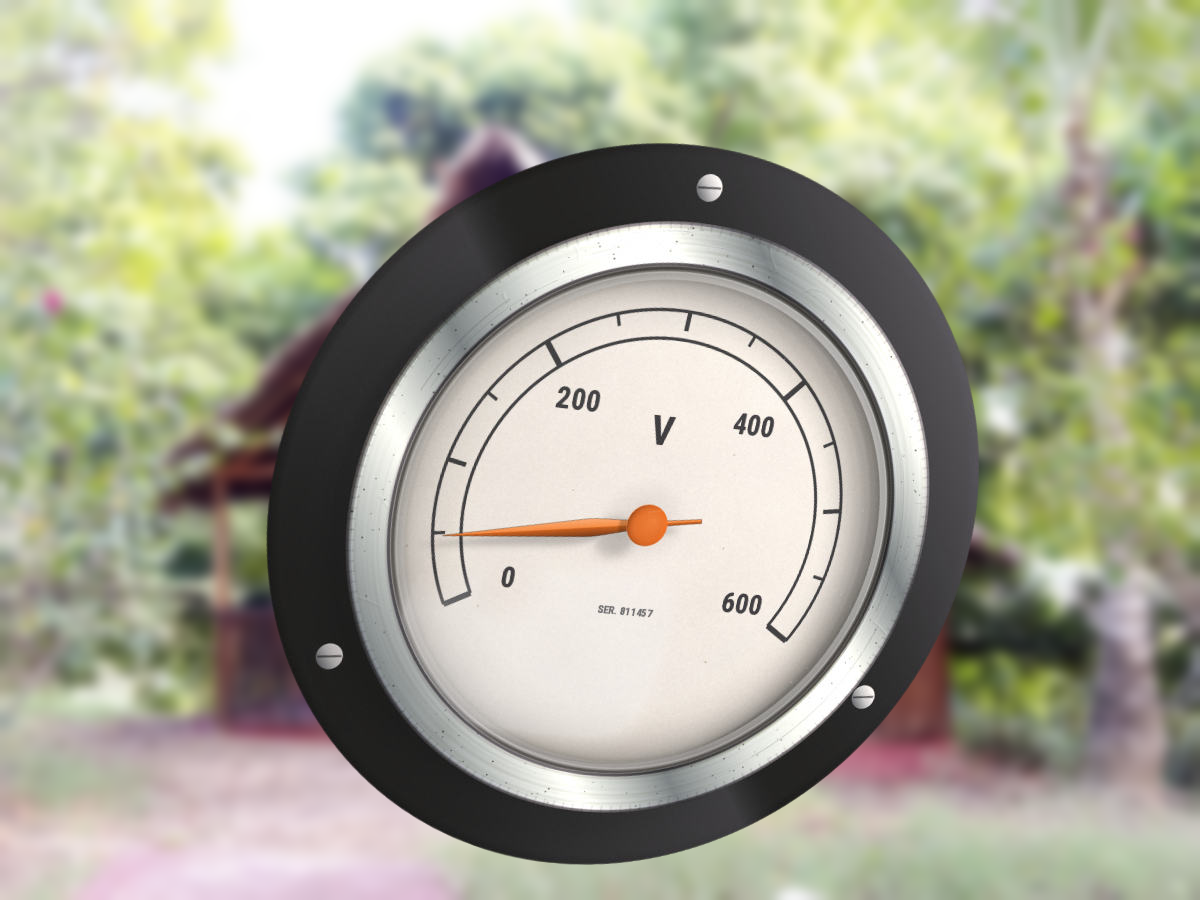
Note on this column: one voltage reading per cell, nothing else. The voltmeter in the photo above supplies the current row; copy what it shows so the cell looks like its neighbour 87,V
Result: 50,V
